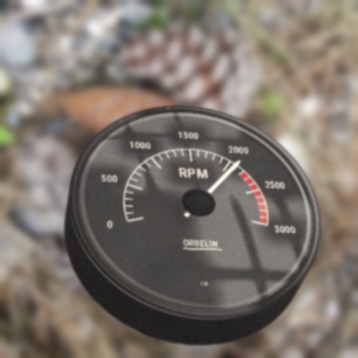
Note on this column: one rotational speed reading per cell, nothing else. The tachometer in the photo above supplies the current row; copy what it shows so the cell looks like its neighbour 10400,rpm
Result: 2100,rpm
